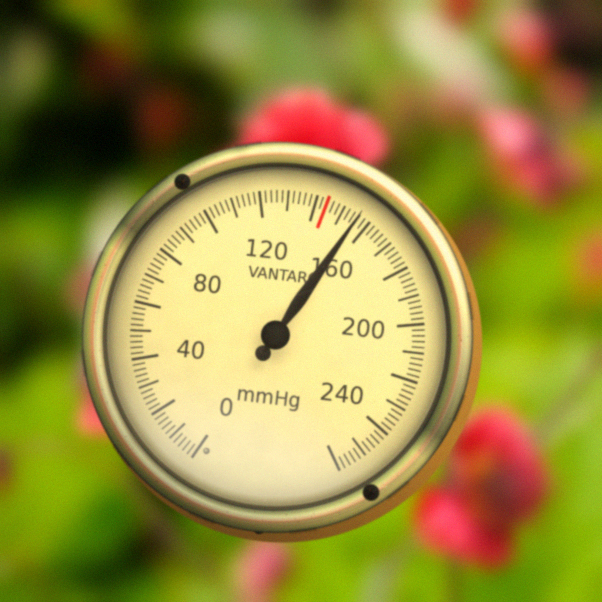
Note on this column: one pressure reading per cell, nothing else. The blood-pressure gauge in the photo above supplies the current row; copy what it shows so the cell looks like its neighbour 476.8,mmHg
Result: 156,mmHg
